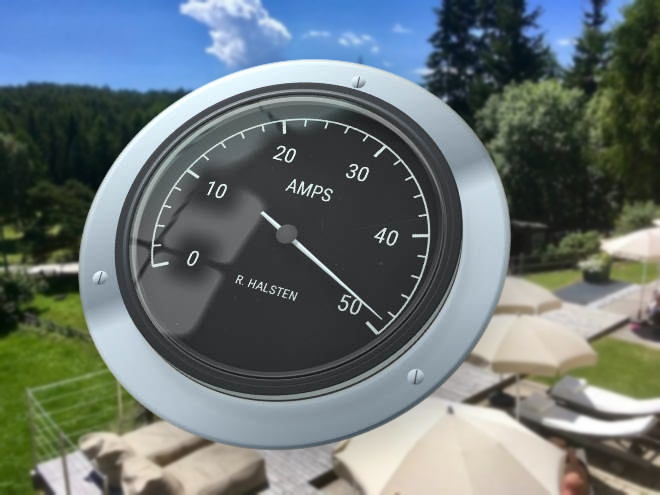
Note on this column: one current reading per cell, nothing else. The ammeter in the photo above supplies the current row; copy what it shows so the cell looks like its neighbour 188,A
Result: 49,A
